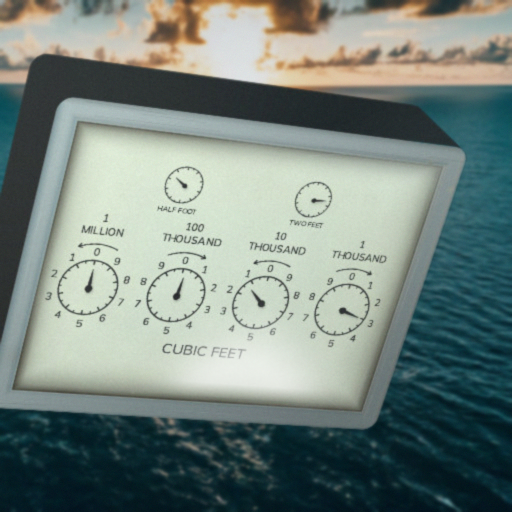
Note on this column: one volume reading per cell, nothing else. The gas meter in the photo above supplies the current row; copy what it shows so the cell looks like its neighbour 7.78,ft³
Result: 1300,ft³
